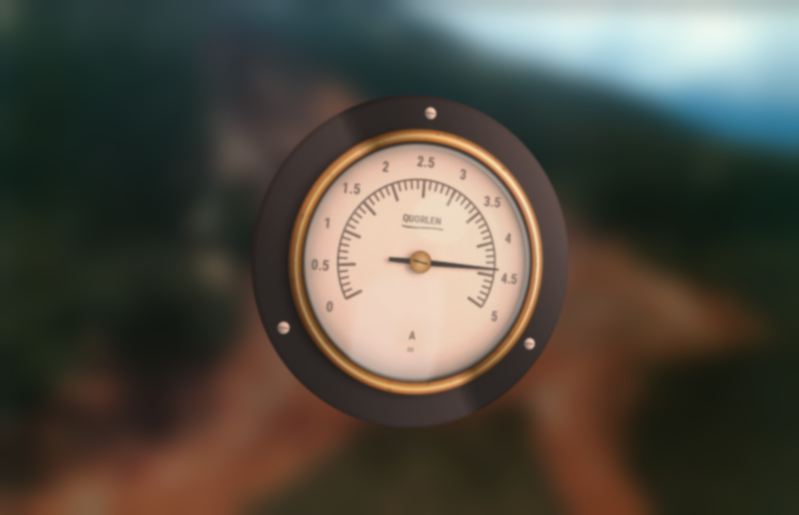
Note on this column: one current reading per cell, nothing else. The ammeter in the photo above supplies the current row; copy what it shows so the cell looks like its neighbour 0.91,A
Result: 4.4,A
